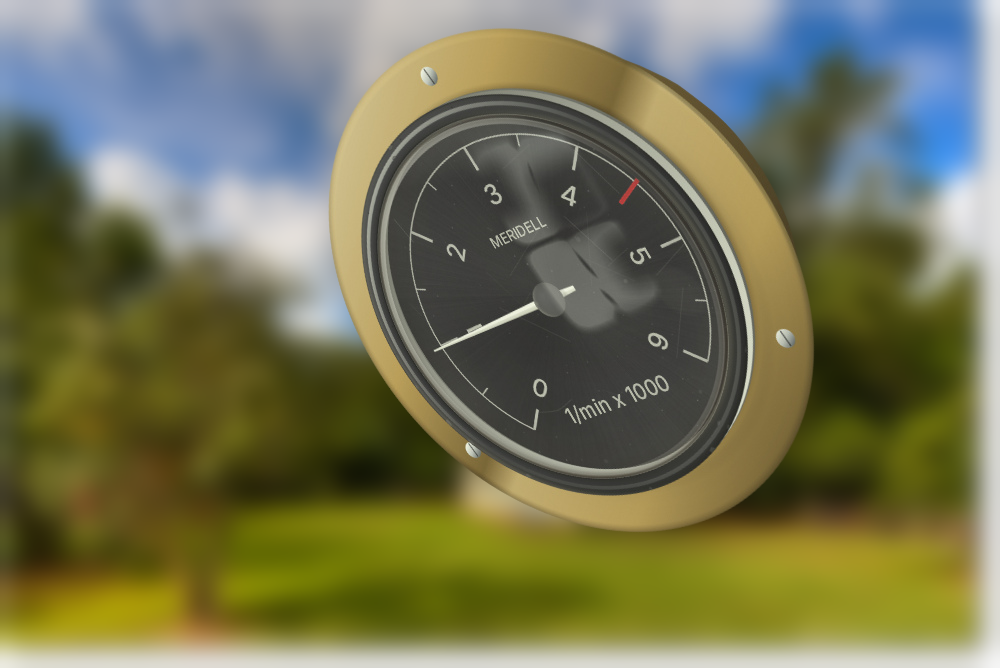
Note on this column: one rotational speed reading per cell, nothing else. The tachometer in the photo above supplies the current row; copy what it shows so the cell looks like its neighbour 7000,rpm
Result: 1000,rpm
